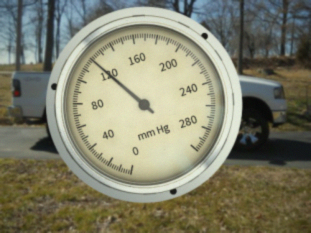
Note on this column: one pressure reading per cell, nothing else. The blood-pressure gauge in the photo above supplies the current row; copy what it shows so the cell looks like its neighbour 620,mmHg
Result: 120,mmHg
